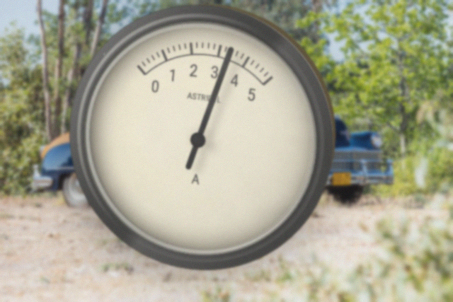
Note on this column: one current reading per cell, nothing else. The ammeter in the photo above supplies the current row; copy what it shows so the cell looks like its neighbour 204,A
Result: 3.4,A
